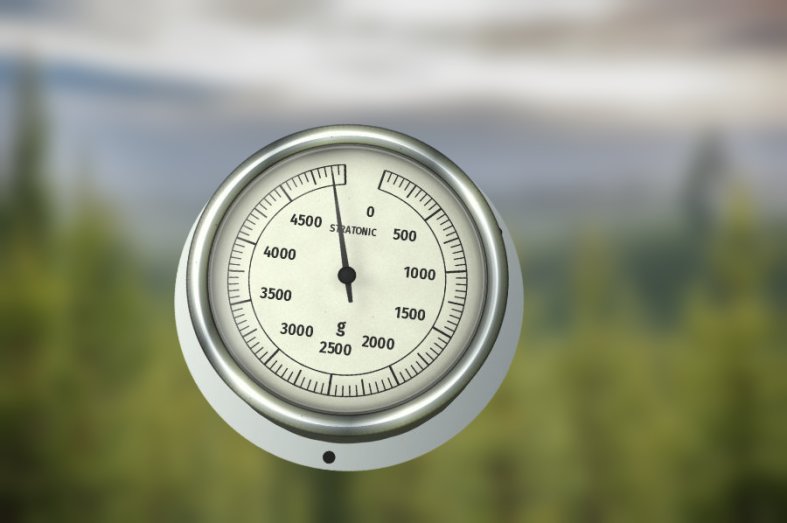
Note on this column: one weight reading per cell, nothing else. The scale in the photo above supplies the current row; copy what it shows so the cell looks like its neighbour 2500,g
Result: 4900,g
